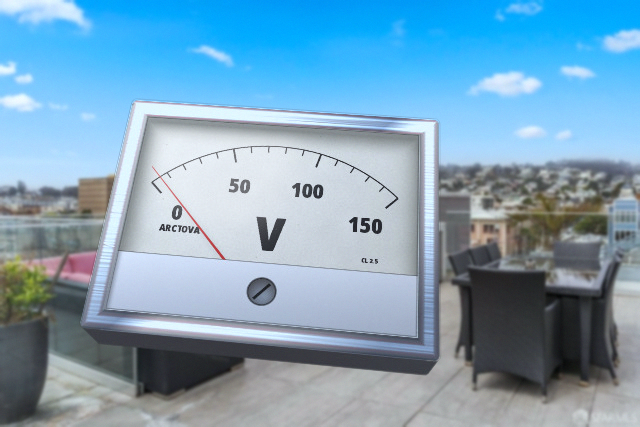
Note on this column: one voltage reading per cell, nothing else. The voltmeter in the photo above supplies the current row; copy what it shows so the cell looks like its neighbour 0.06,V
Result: 5,V
